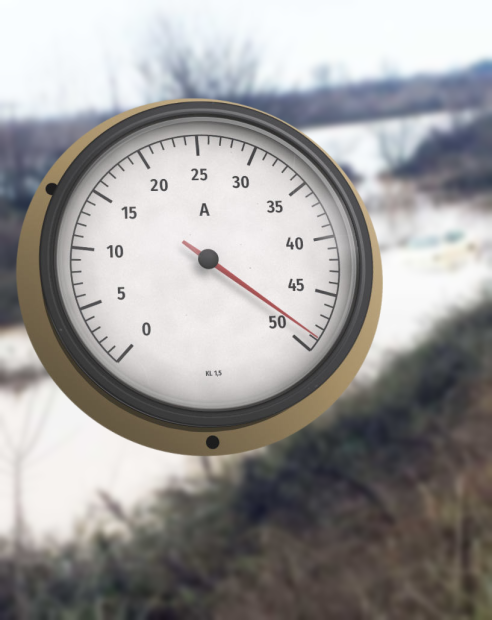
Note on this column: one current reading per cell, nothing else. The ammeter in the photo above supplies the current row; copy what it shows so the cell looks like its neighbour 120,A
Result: 49,A
